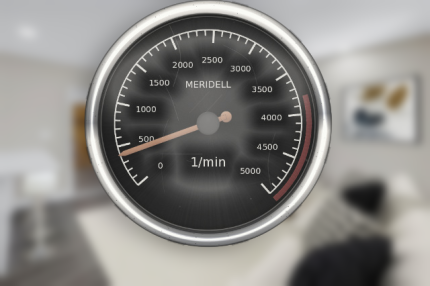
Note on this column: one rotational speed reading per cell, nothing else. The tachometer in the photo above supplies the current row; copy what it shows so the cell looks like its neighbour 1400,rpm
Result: 400,rpm
